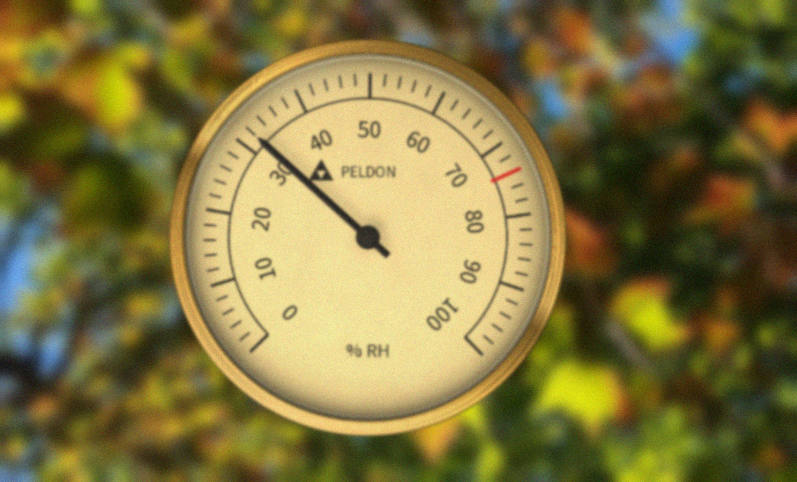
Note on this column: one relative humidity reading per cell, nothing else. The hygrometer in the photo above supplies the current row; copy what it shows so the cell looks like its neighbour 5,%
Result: 32,%
